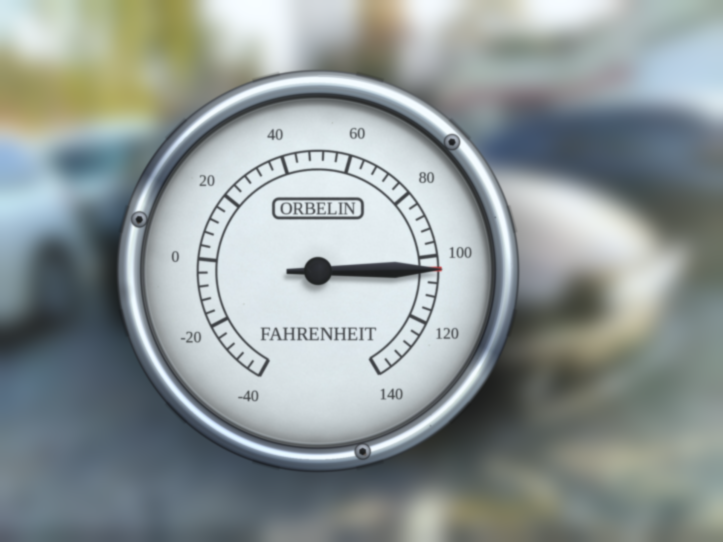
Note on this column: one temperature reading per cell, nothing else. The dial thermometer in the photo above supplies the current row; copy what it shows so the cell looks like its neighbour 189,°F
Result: 104,°F
